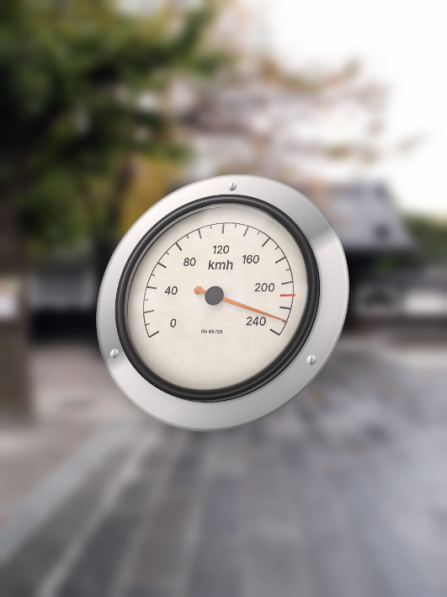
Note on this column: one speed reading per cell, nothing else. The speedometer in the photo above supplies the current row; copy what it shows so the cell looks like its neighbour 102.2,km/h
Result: 230,km/h
